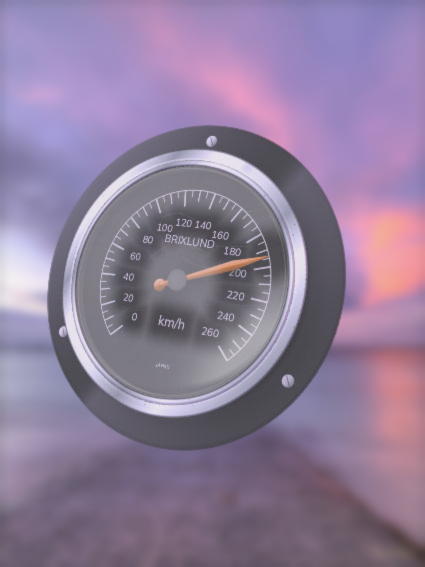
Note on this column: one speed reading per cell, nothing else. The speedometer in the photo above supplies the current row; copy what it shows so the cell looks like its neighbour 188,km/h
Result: 195,km/h
